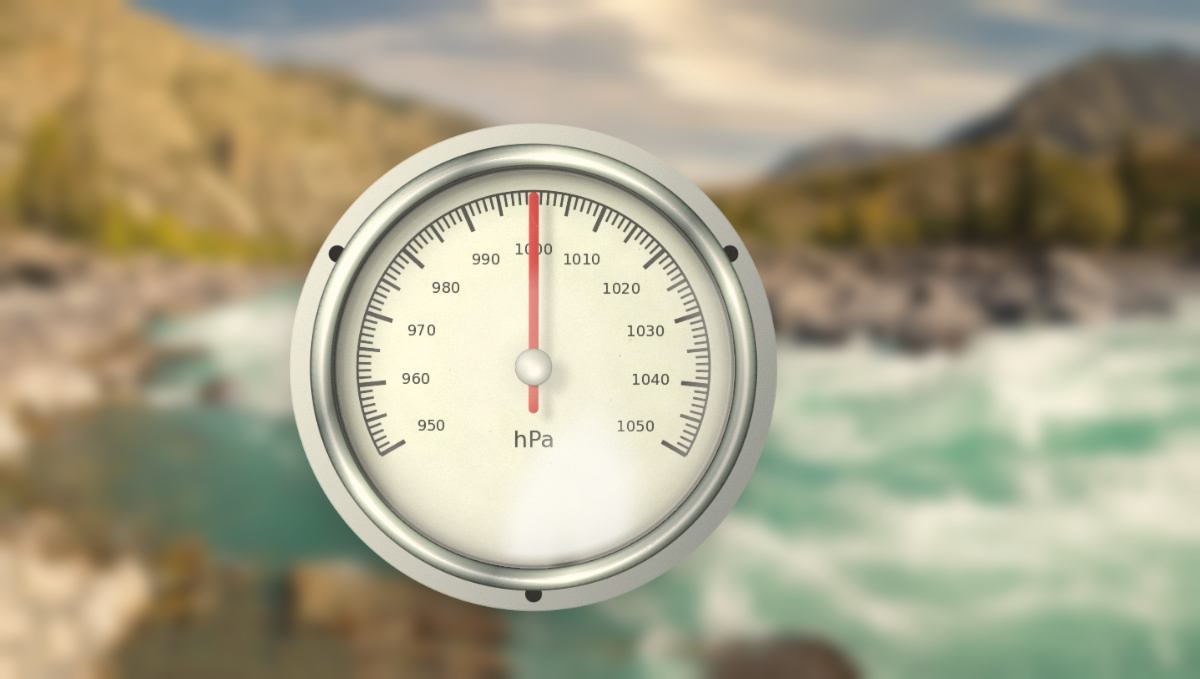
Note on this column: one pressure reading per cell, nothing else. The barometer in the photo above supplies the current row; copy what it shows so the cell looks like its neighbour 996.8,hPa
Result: 1000,hPa
